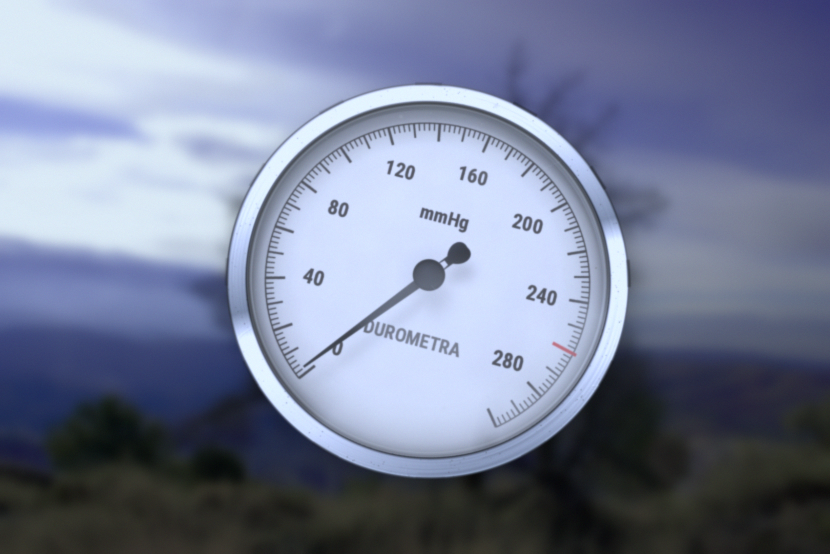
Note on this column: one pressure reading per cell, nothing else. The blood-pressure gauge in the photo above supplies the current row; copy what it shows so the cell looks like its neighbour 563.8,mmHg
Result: 2,mmHg
